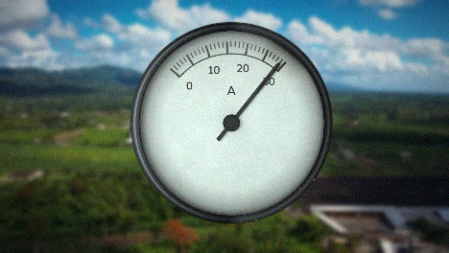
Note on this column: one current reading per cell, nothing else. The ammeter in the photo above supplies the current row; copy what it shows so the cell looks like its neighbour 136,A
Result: 29,A
